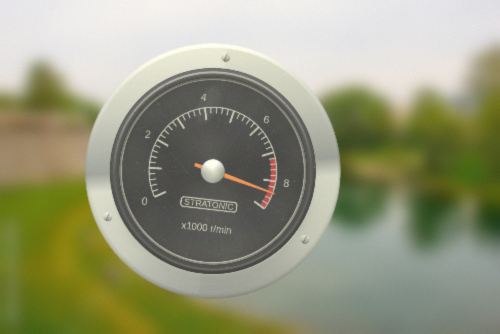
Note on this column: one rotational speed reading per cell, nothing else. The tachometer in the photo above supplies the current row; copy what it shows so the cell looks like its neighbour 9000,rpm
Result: 8400,rpm
